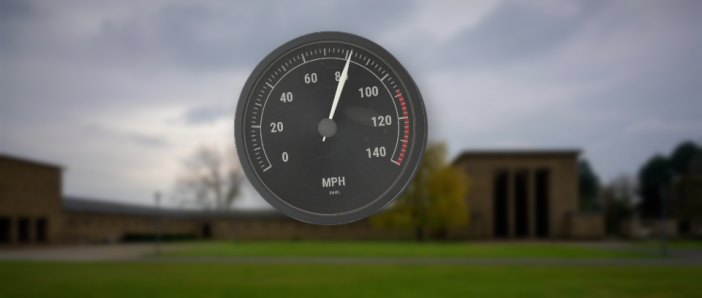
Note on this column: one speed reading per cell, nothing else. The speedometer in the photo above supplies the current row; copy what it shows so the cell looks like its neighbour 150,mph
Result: 82,mph
